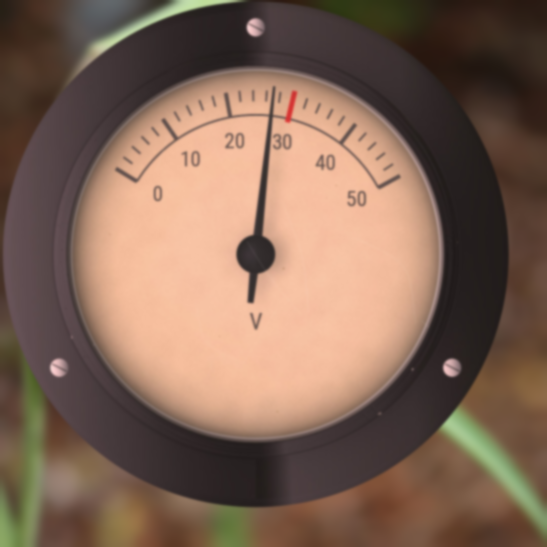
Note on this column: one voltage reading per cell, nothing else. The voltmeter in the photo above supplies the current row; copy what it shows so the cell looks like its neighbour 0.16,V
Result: 27,V
